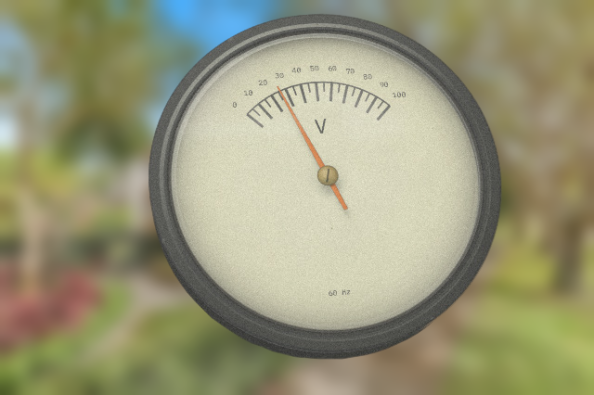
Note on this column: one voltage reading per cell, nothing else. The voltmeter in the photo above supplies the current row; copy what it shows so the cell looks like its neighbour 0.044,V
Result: 25,V
